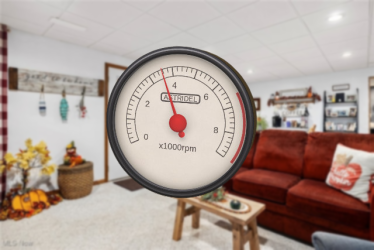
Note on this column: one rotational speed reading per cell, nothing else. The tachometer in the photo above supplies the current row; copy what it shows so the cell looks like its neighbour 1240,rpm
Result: 3600,rpm
